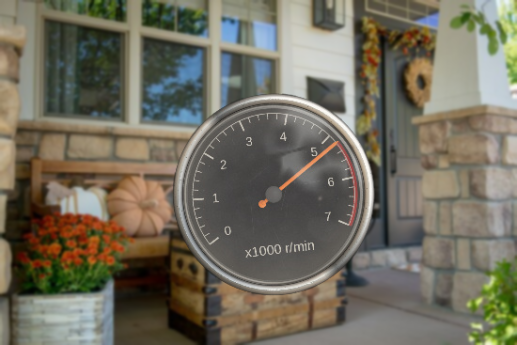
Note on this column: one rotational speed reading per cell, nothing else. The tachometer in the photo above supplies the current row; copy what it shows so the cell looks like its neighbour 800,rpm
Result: 5200,rpm
